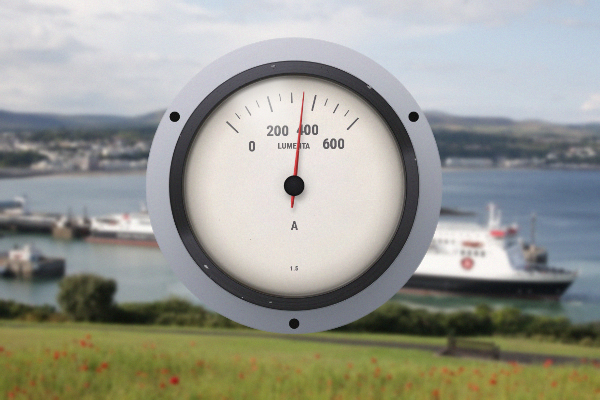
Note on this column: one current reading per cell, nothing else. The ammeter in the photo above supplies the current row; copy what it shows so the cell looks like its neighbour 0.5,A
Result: 350,A
